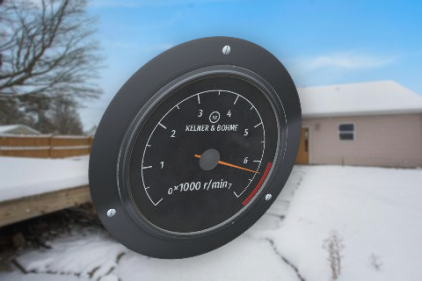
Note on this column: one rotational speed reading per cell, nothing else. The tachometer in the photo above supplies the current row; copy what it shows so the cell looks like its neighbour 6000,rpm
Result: 6250,rpm
